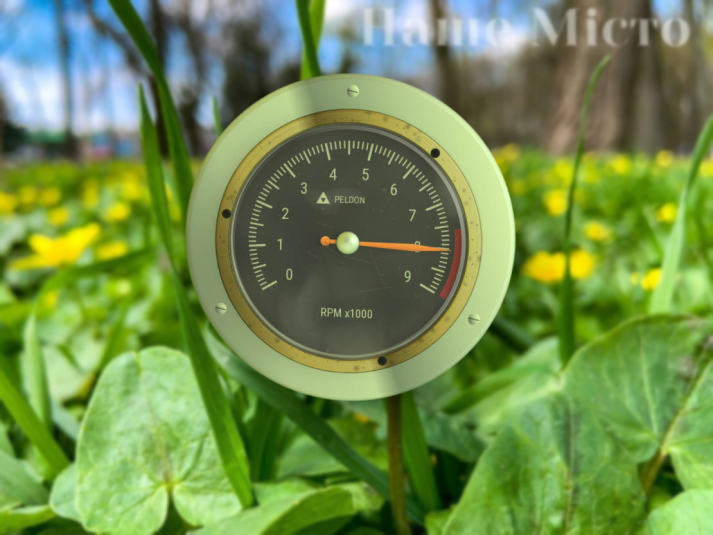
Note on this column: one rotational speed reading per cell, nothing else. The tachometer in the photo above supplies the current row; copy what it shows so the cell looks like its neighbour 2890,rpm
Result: 8000,rpm
